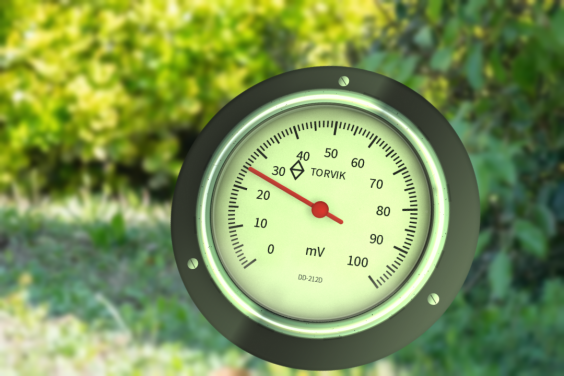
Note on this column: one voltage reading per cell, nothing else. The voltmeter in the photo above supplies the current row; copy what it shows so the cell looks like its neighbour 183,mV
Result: 25,mV
